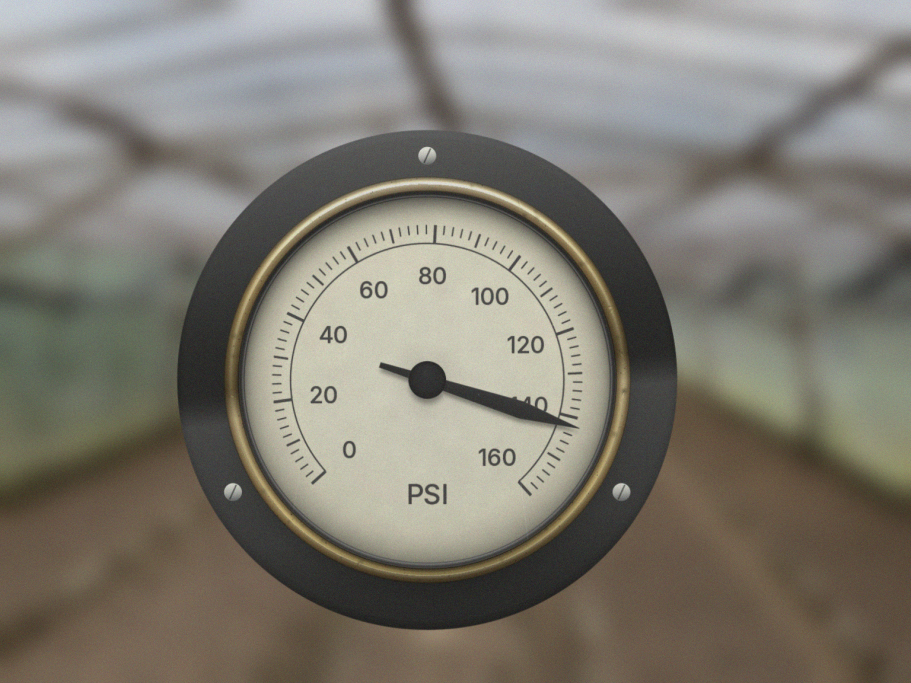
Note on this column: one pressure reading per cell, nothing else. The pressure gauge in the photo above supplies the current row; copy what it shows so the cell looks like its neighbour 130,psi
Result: 142,psi
